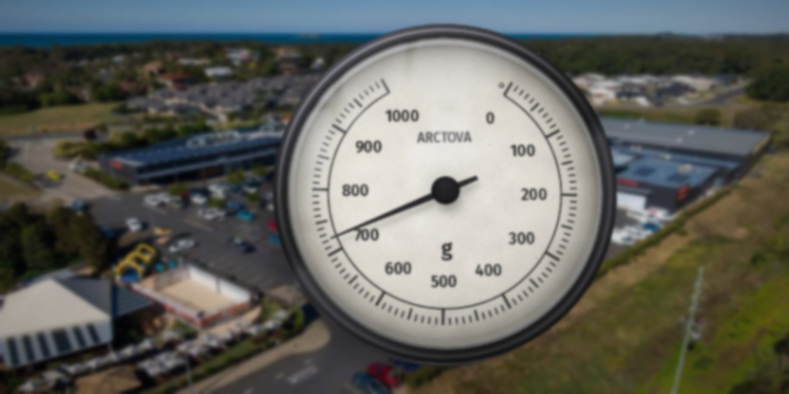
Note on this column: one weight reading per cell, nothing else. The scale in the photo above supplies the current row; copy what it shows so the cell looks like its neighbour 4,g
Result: 720,g
